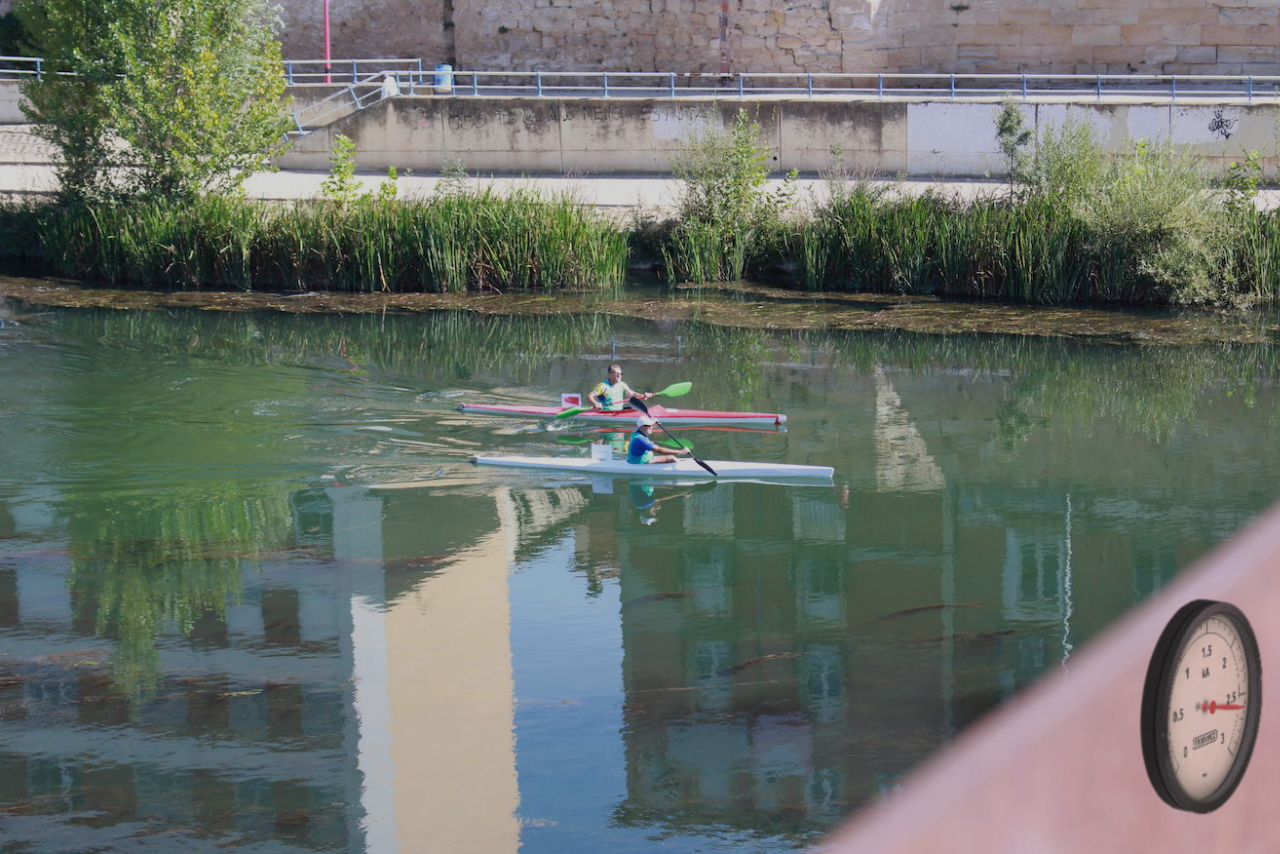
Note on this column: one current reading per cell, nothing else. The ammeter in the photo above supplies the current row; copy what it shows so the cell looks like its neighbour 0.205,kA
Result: 2.6,kA
